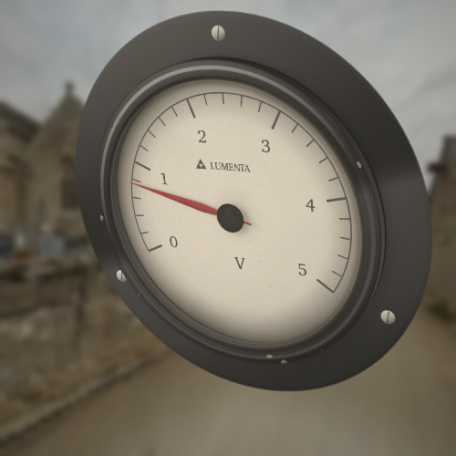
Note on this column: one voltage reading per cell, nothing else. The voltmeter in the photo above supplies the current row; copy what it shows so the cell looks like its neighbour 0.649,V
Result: 0.8,V
